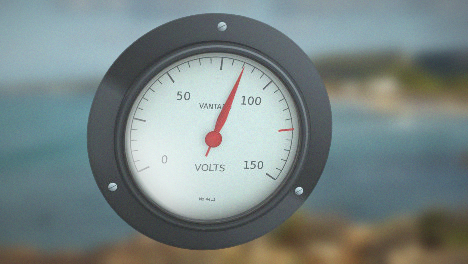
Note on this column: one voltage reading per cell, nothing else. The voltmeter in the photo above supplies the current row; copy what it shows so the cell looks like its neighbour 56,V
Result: 85,V
